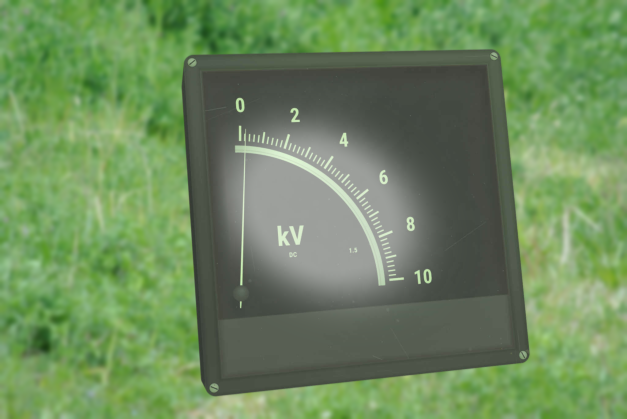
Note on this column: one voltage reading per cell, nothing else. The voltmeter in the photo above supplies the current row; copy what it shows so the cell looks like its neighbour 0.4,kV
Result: 0.2,kV
